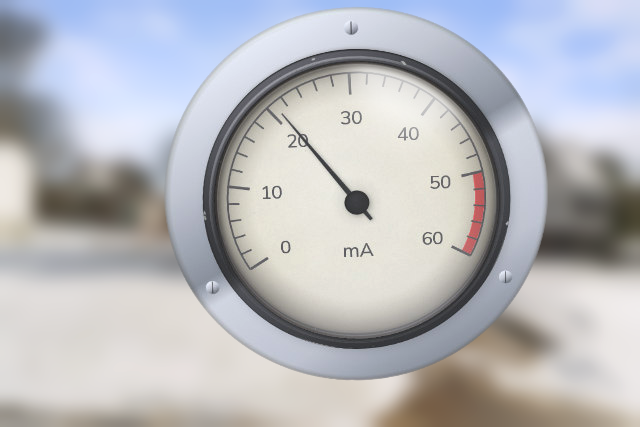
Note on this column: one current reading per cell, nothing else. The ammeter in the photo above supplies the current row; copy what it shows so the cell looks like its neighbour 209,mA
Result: 21,mA
